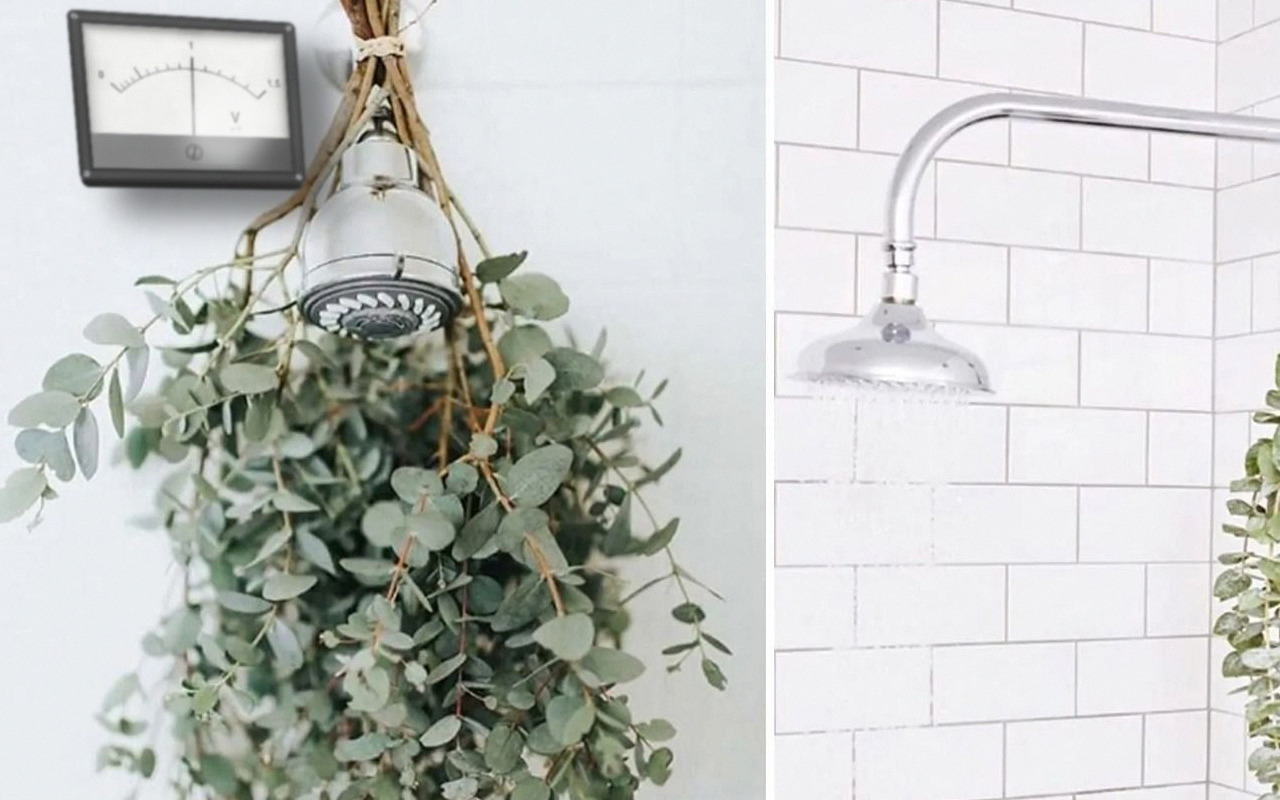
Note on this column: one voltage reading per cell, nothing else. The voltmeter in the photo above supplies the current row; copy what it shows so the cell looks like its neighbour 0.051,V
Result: 1,V
